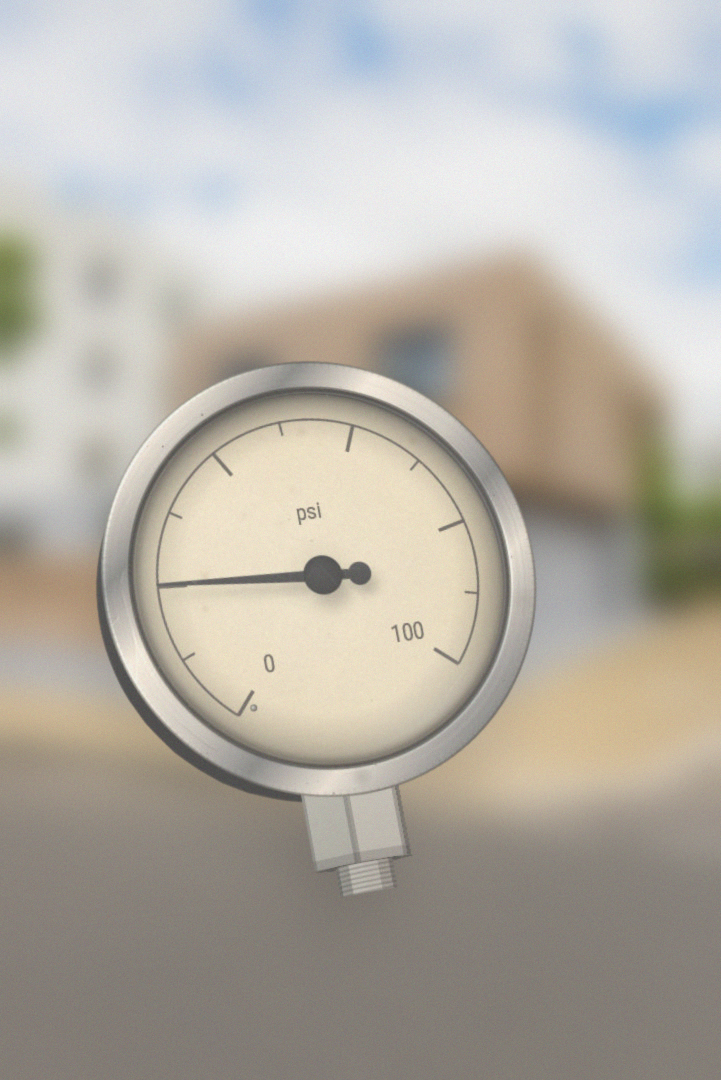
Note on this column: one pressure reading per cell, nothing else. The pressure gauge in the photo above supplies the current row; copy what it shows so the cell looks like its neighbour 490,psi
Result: 20,psi
